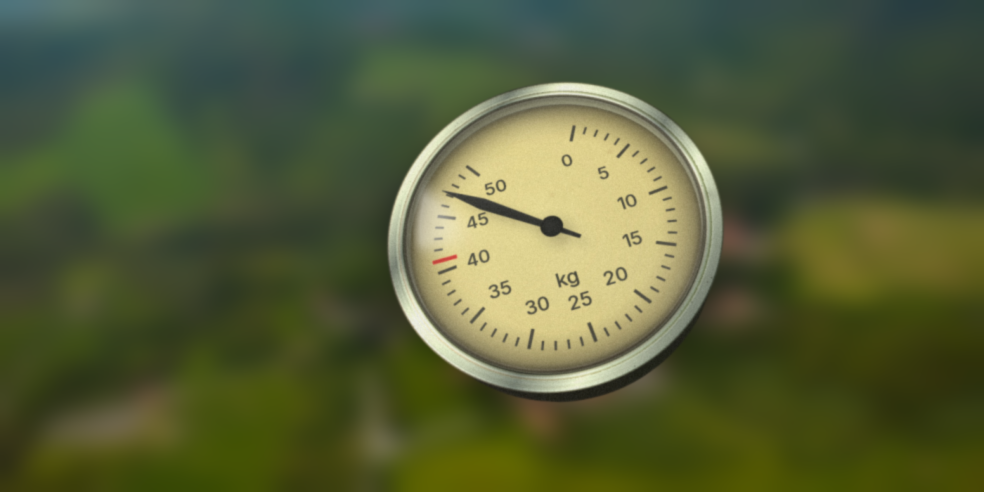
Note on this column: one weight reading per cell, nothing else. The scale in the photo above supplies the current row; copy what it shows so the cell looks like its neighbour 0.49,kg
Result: 47,kg
